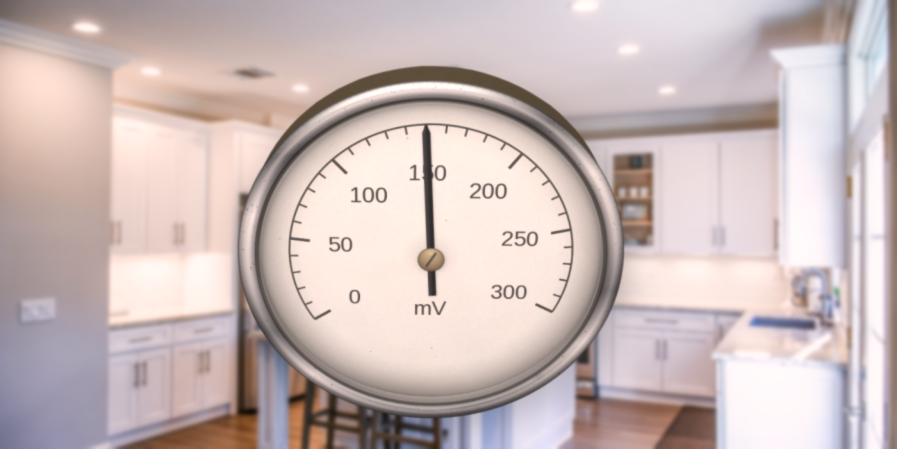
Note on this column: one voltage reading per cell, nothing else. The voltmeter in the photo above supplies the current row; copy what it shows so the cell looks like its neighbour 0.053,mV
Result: 150,mV
